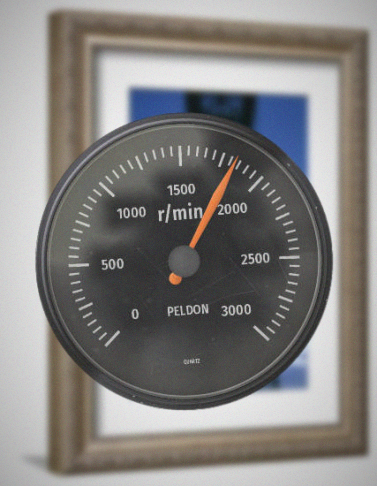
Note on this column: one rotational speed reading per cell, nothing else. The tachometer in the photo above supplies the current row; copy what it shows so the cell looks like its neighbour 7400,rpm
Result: 1825,rpm
